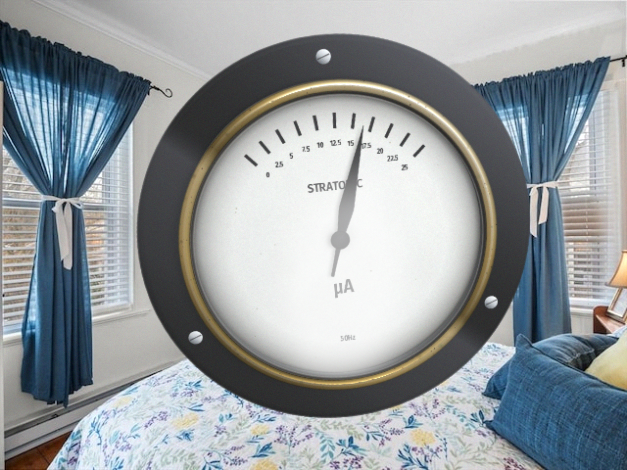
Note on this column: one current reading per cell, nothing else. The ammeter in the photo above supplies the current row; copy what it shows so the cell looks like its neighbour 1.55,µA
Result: 16.25,µA
